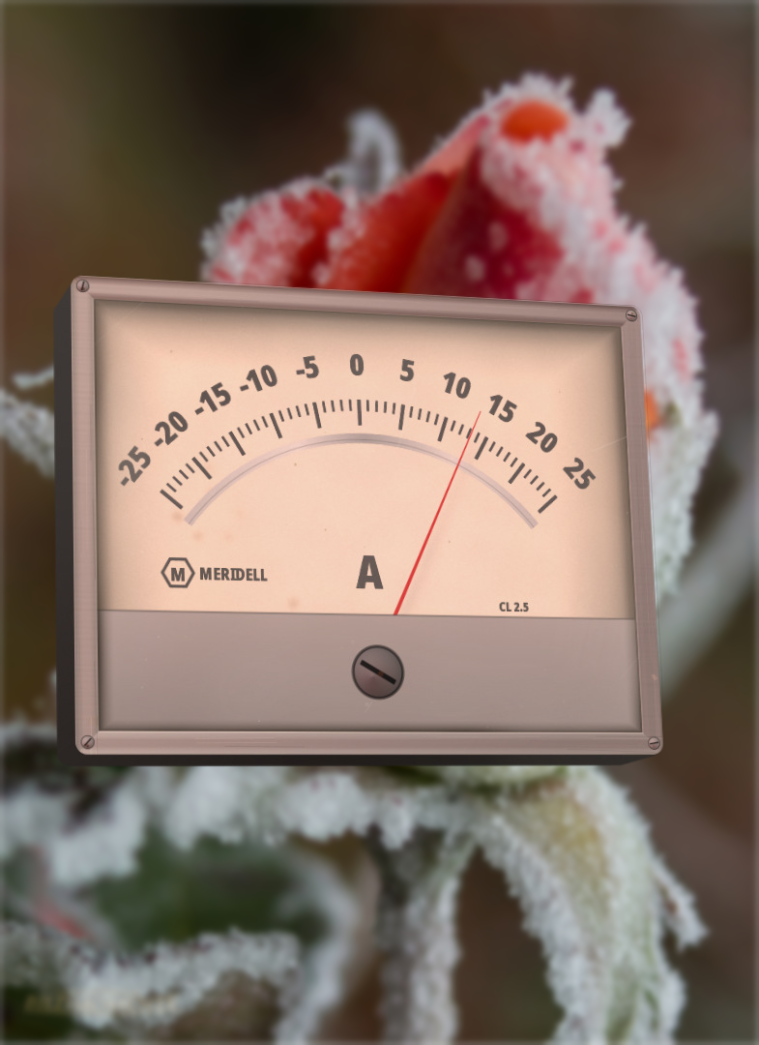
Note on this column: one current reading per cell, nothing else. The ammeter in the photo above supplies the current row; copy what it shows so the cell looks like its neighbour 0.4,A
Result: 13,A
